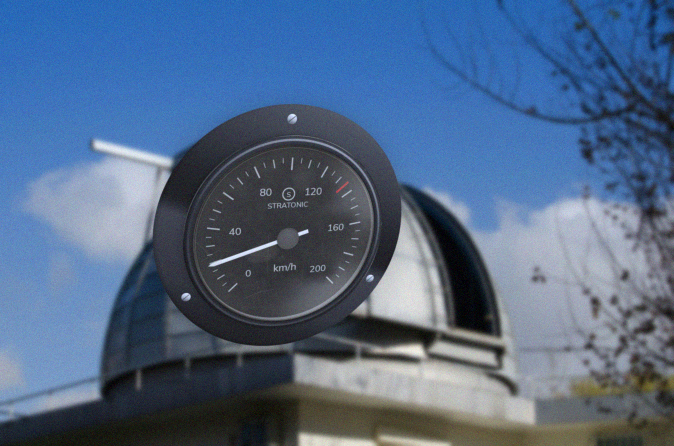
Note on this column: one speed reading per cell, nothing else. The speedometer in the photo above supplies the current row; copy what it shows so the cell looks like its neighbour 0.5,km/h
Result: 20,km/h
